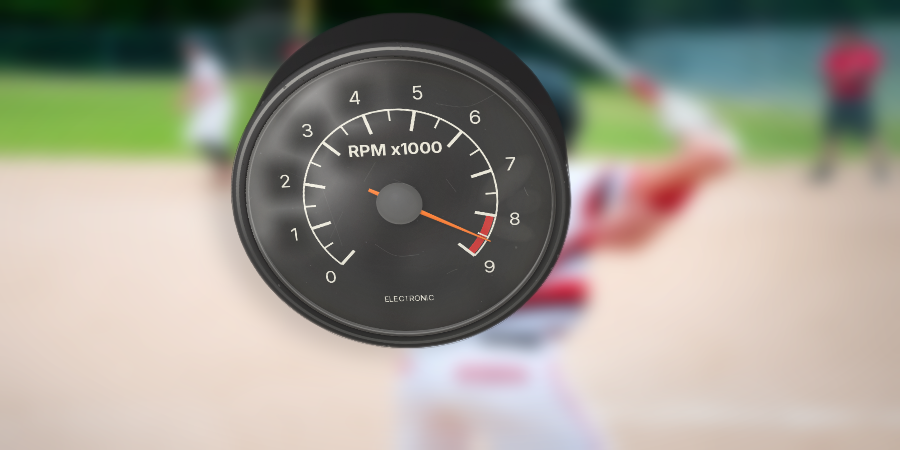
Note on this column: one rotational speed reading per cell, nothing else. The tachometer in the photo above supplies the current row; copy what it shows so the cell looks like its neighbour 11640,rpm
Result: 8500,rpm
